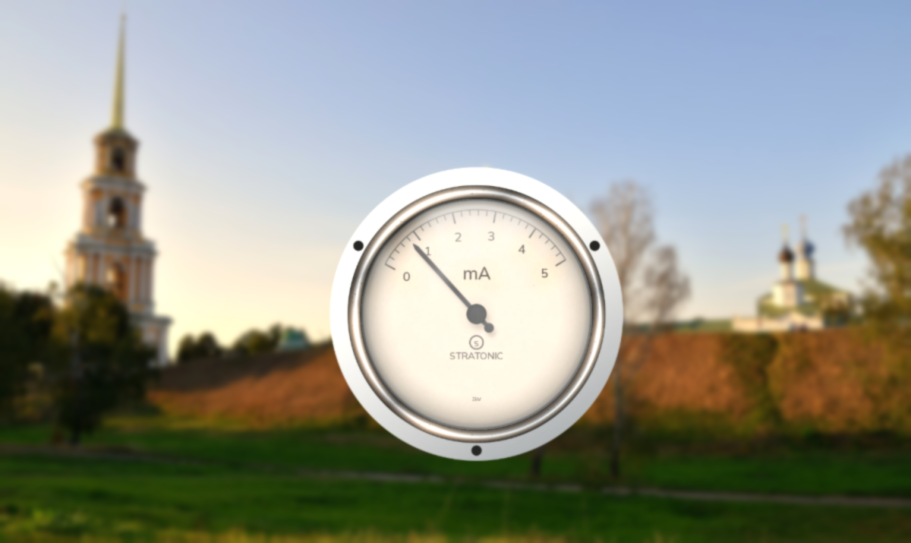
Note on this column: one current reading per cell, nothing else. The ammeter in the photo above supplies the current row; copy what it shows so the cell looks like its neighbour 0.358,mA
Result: 0.8,mA
